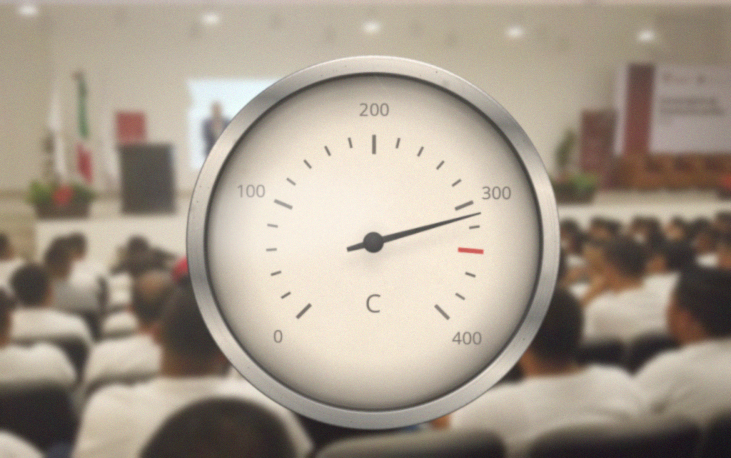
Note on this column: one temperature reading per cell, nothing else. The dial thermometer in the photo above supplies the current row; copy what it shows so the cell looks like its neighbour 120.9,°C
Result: 310,°C
